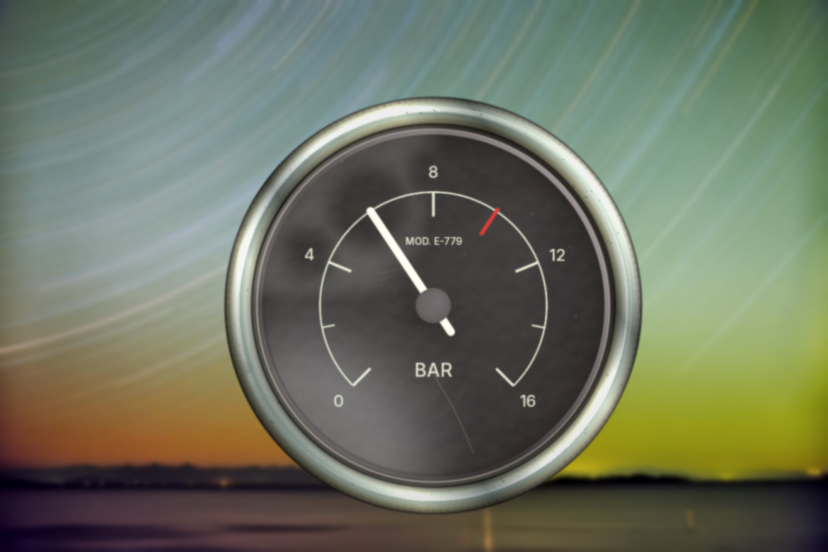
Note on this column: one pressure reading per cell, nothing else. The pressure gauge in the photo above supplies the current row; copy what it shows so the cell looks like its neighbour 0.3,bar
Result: 6,bar
